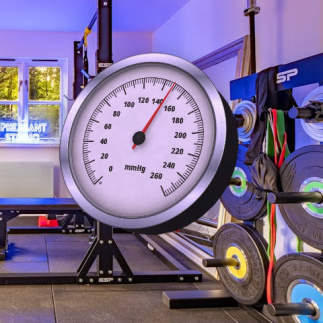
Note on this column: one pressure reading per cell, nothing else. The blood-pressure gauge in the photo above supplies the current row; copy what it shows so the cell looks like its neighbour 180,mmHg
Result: 150,mmHg
